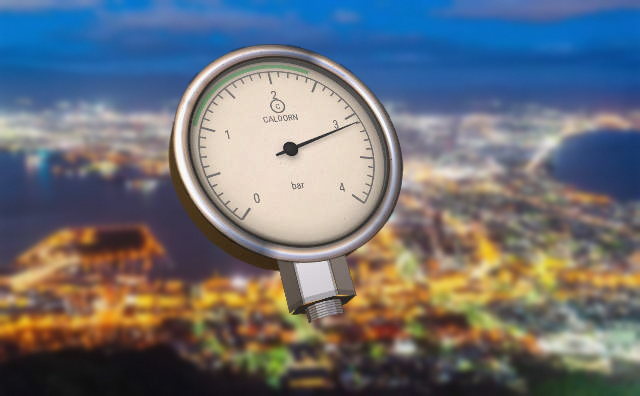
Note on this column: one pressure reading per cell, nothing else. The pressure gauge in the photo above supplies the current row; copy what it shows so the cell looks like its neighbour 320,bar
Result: 3.1,bar
